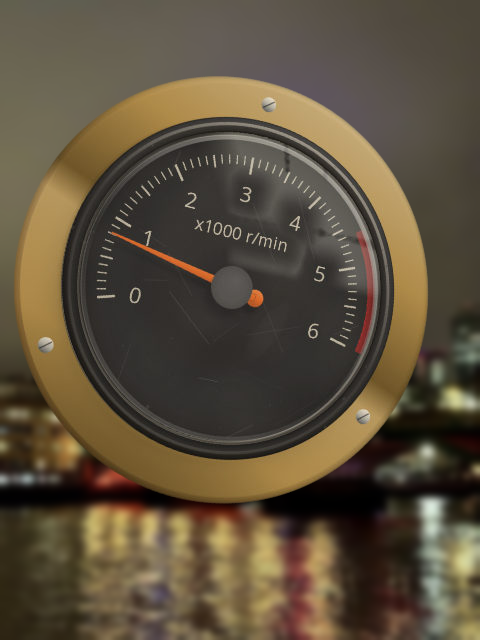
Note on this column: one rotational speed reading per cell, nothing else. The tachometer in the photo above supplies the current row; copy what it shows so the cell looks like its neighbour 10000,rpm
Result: 800,rpm
